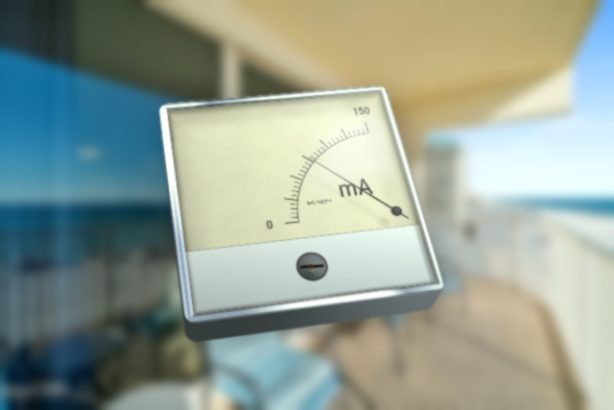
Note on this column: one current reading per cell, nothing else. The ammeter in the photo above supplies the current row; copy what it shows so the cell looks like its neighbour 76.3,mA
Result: 75,mA
